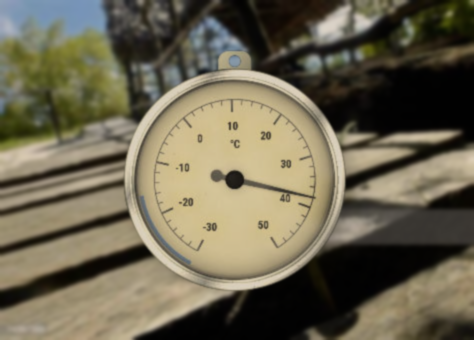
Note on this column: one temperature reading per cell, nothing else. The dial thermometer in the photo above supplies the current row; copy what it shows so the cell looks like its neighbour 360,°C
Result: 38,°C
